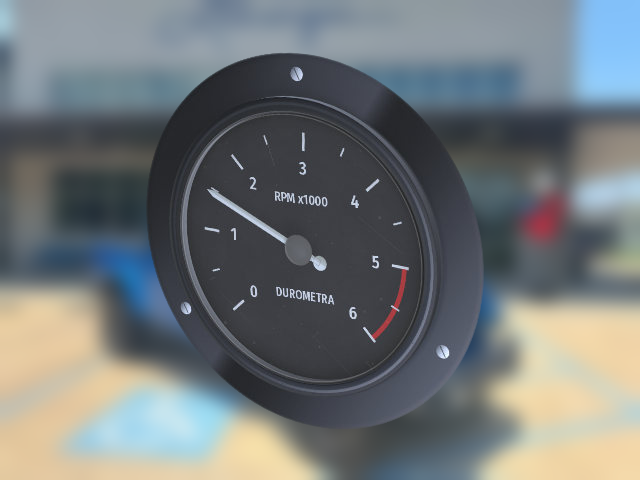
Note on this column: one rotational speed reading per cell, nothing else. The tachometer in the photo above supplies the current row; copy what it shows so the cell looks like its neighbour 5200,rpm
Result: 1500,rpm
